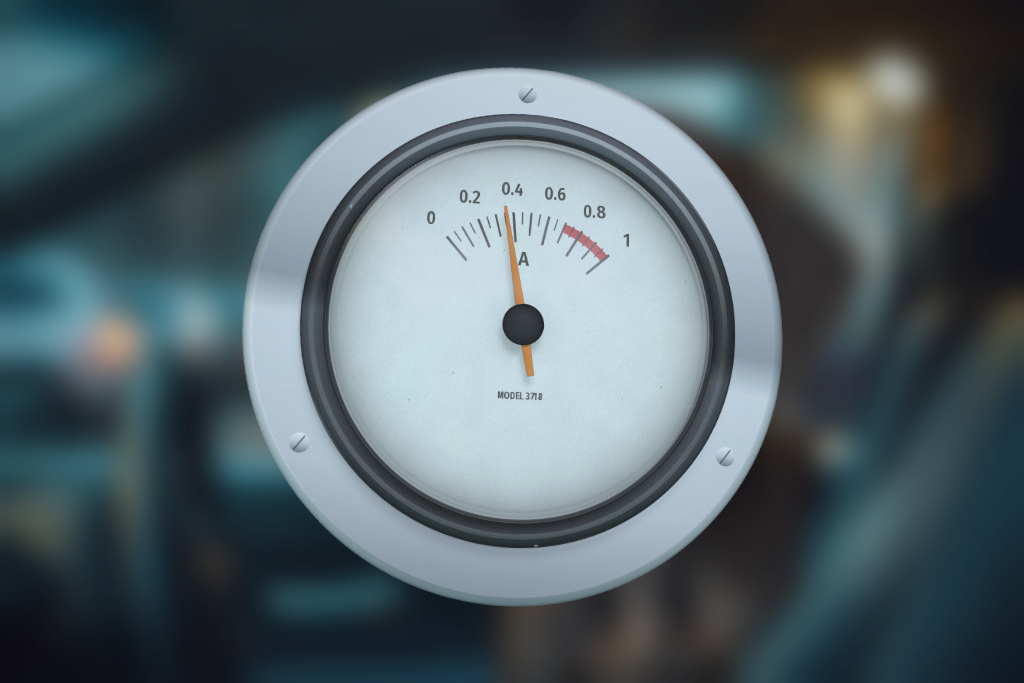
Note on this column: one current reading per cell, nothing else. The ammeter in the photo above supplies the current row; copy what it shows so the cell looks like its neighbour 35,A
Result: 0.35,A
